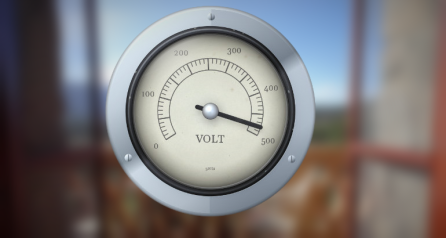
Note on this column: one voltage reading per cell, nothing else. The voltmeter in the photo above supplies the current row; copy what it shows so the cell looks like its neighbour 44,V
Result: 480,V
